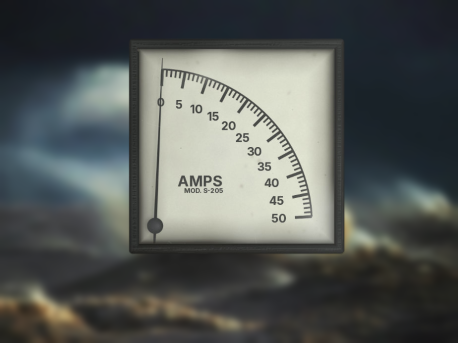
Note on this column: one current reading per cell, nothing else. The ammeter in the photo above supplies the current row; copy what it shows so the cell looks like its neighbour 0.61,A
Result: 0,A
